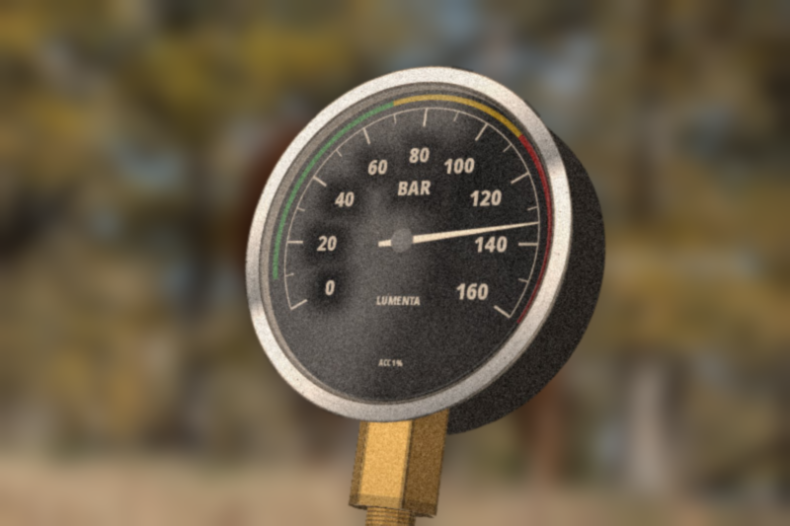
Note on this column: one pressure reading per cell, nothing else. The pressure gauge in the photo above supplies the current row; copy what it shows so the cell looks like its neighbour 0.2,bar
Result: 135,bar
